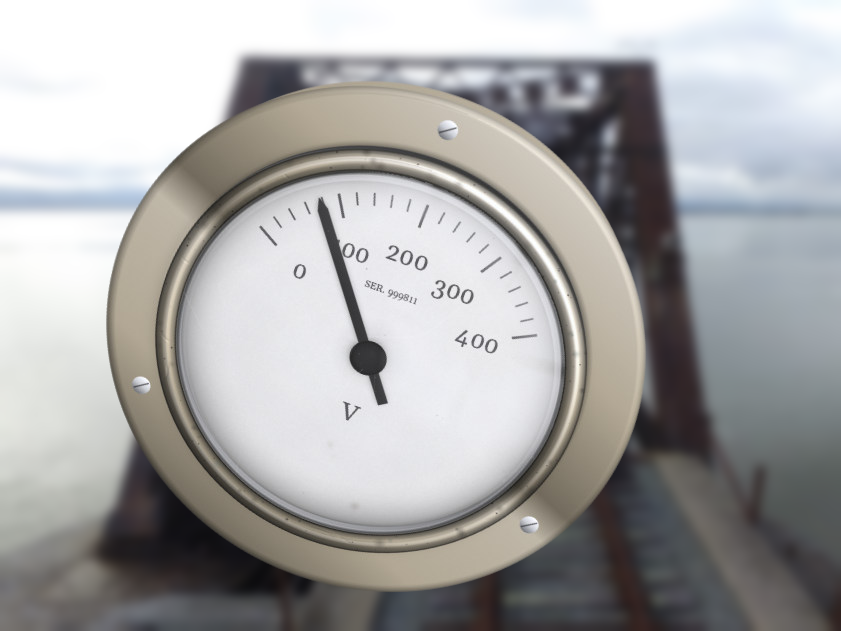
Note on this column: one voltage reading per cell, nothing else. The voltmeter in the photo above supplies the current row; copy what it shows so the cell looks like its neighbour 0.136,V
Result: 80,V
